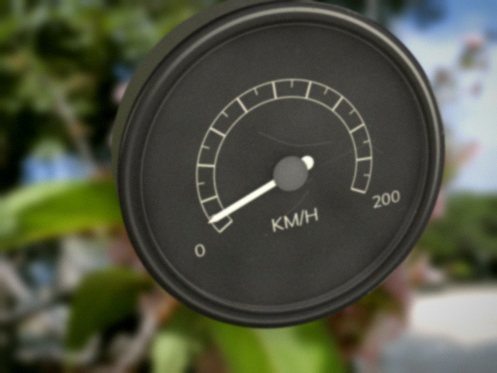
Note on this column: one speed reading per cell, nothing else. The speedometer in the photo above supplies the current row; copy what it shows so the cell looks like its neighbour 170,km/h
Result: 10,km/h
